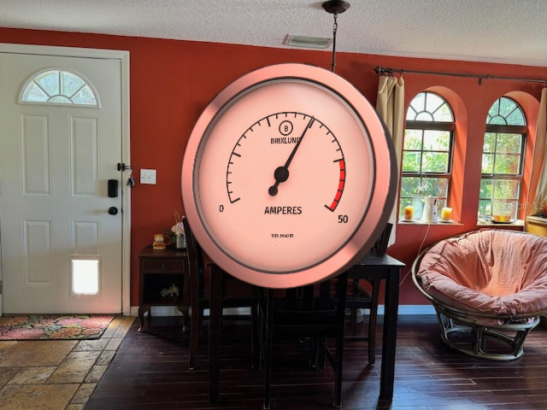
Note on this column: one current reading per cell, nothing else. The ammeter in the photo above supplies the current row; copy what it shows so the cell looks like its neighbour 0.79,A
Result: 30,A
